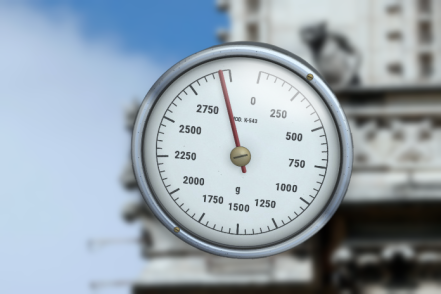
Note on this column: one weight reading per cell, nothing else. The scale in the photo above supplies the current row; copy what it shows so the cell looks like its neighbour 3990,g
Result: 2950,g
